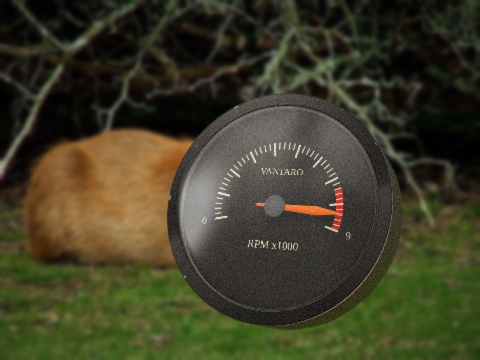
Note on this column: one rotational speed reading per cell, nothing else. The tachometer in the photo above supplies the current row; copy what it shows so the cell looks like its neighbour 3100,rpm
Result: 8400,rpm
